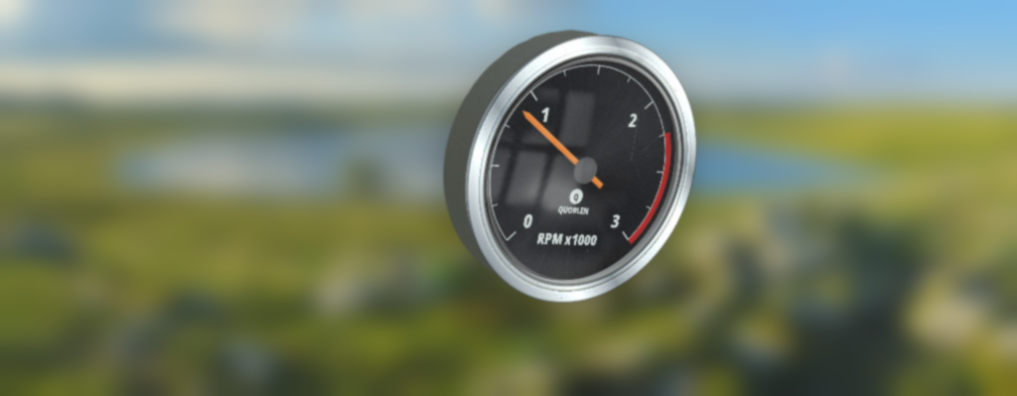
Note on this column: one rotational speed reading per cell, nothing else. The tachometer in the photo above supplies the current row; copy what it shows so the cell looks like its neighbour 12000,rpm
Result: 875,rpm
